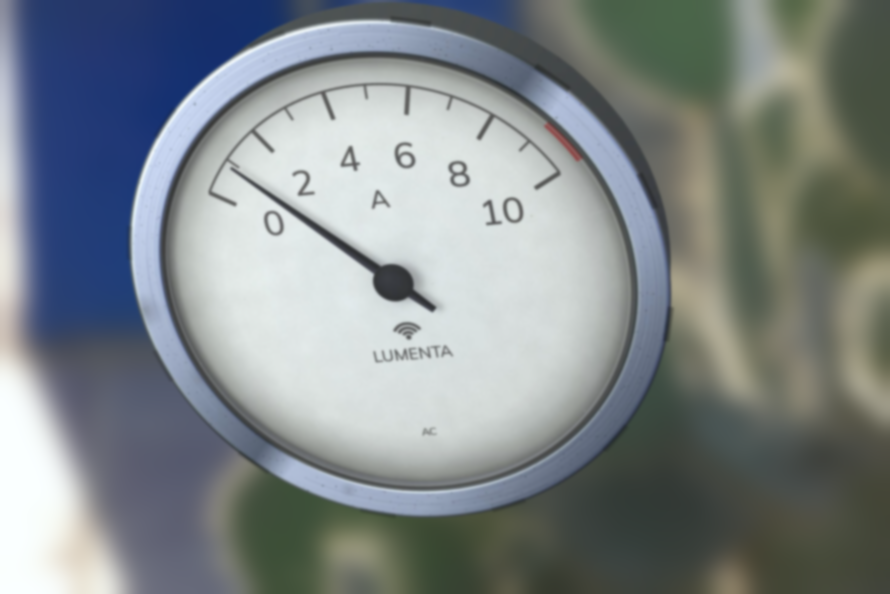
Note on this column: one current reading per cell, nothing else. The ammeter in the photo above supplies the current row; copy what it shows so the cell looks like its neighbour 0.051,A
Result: 1,A
